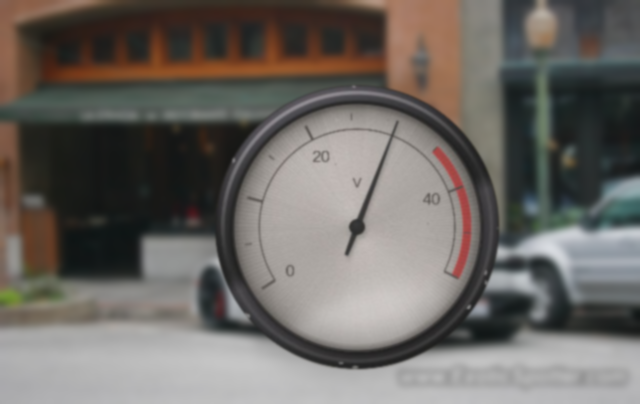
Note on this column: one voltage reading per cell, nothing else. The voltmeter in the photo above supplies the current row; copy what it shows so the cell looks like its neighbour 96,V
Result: 30,V
